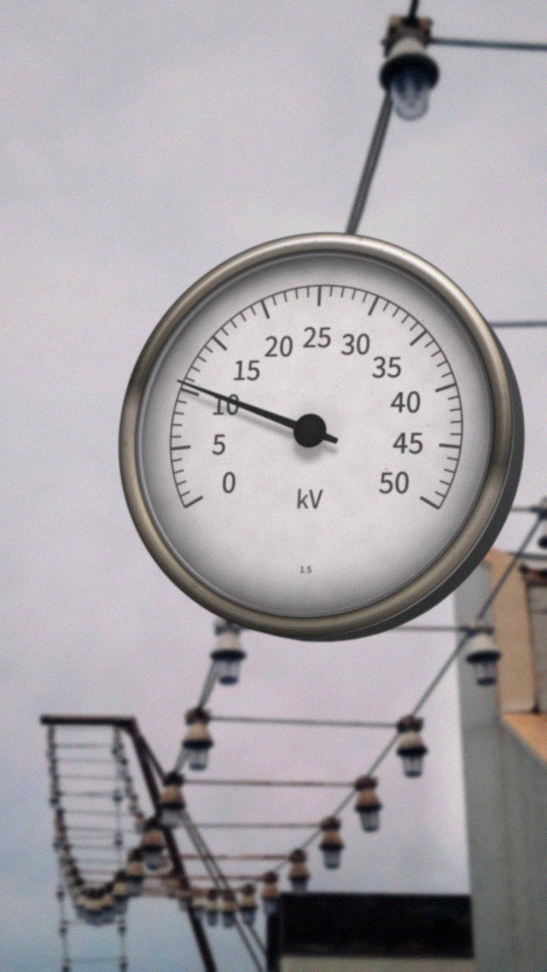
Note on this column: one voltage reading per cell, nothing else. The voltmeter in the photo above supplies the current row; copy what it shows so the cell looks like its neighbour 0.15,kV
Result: 10.5,kV
